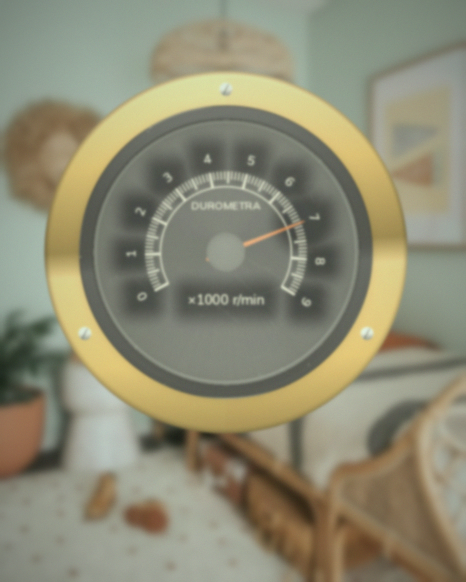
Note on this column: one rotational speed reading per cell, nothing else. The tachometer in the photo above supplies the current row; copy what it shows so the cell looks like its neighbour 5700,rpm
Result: 7000,rpm
